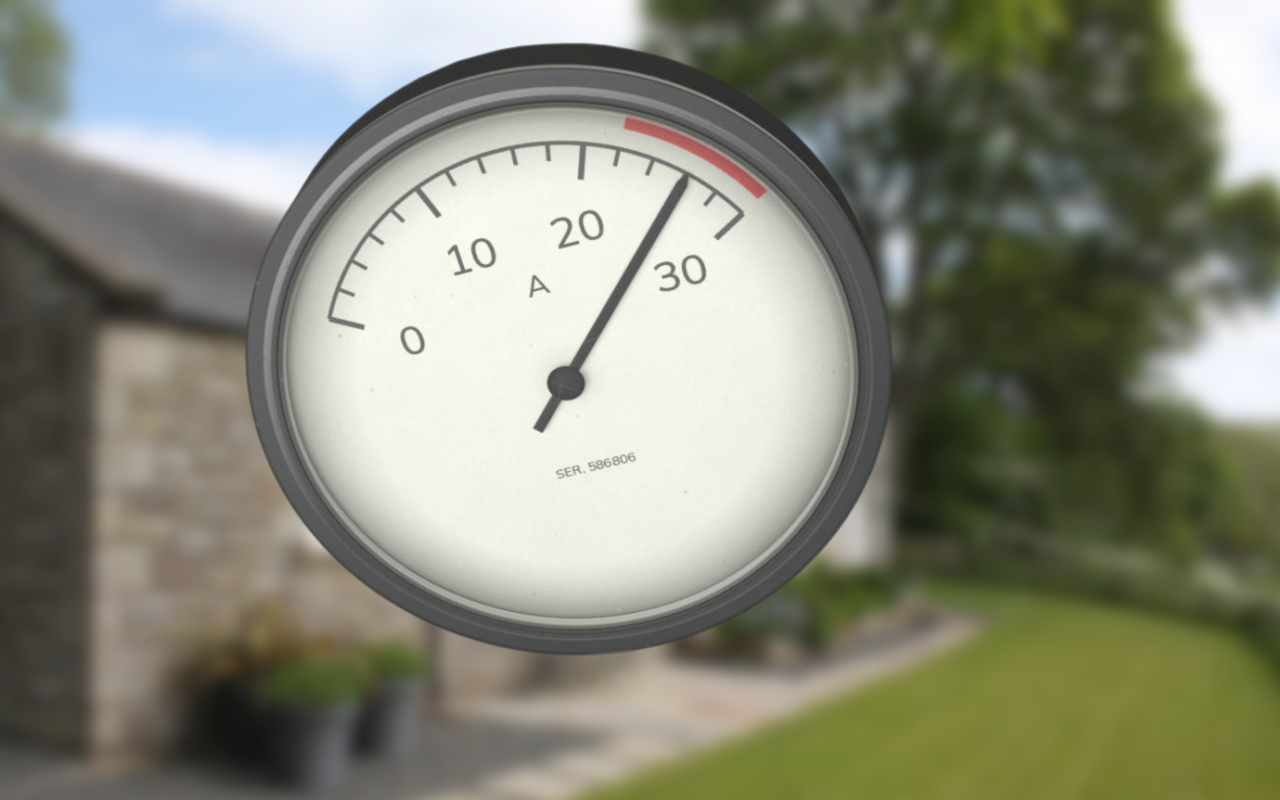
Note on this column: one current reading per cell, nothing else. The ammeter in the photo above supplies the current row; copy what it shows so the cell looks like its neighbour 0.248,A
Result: 26,A
